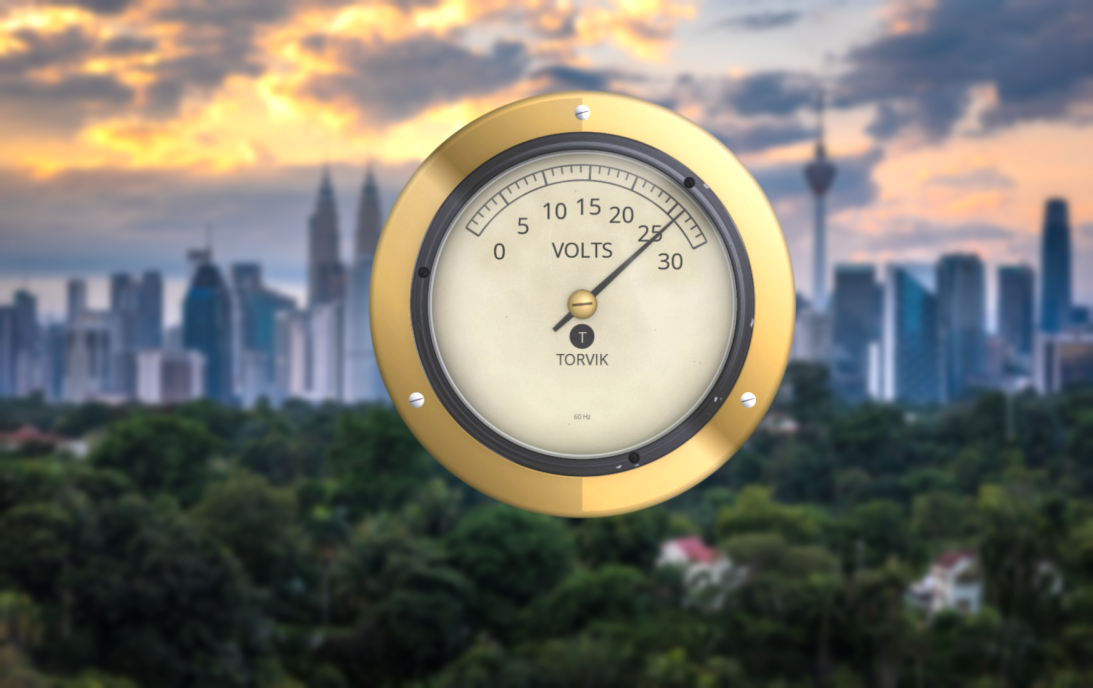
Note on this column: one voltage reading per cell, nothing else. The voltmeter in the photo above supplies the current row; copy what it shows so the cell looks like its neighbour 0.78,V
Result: 26,V
